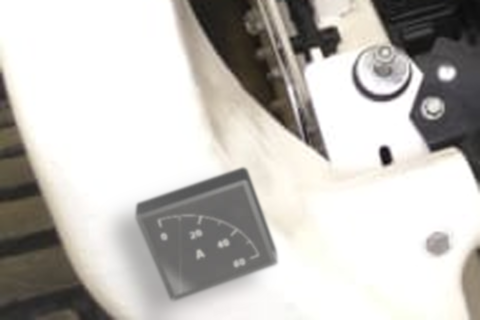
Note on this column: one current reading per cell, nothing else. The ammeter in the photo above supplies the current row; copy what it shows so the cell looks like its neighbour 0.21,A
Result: 10,A
